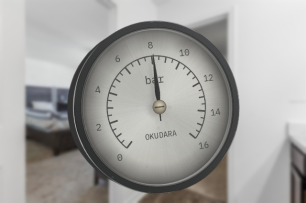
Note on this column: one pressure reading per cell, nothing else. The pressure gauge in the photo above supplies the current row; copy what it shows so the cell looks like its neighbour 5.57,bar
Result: 8,bar
